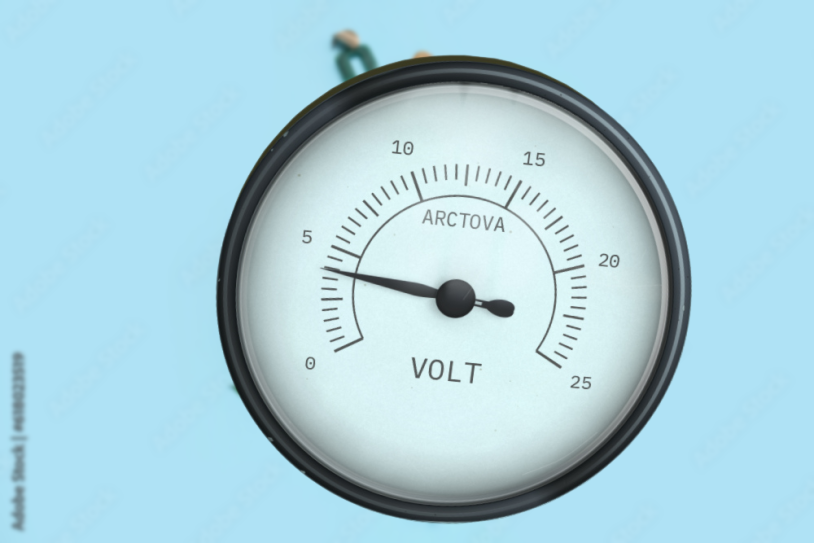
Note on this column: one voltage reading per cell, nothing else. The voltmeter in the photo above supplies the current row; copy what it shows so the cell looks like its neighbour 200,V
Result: 4,V
